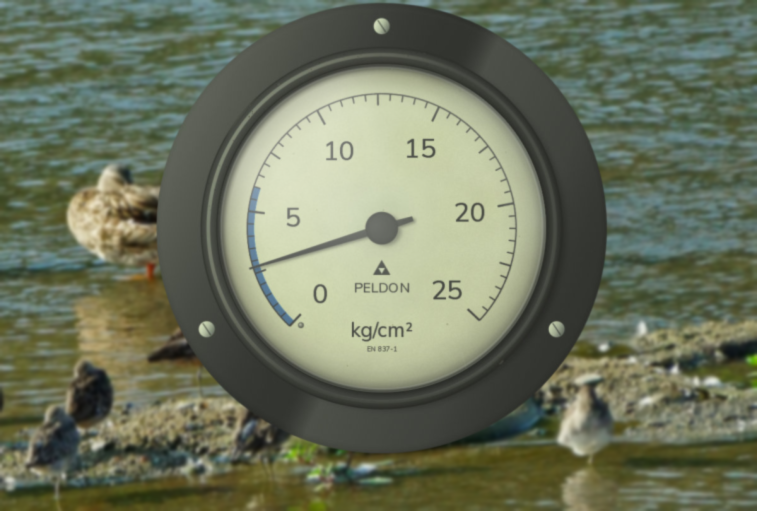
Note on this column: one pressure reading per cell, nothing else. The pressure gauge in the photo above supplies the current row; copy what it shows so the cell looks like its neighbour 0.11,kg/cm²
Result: 2.75,kg/cm²
